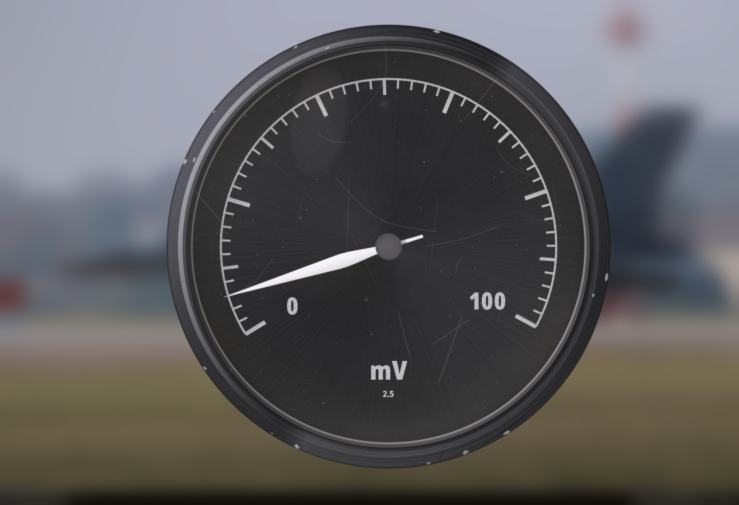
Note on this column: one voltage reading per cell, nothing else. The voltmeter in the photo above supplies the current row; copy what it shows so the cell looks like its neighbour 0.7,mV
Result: 6,mV
